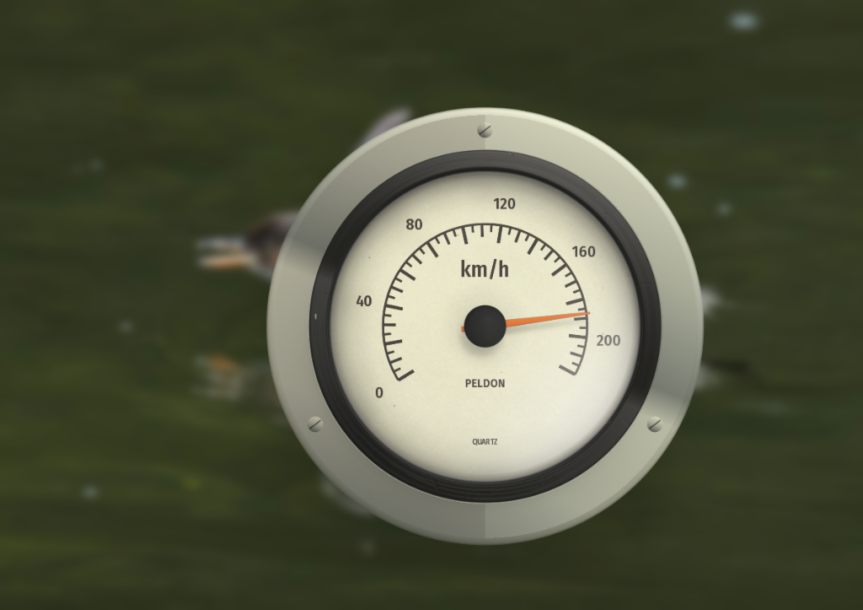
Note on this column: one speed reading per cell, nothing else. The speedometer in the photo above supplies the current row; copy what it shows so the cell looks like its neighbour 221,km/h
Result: 187.5,km/h
